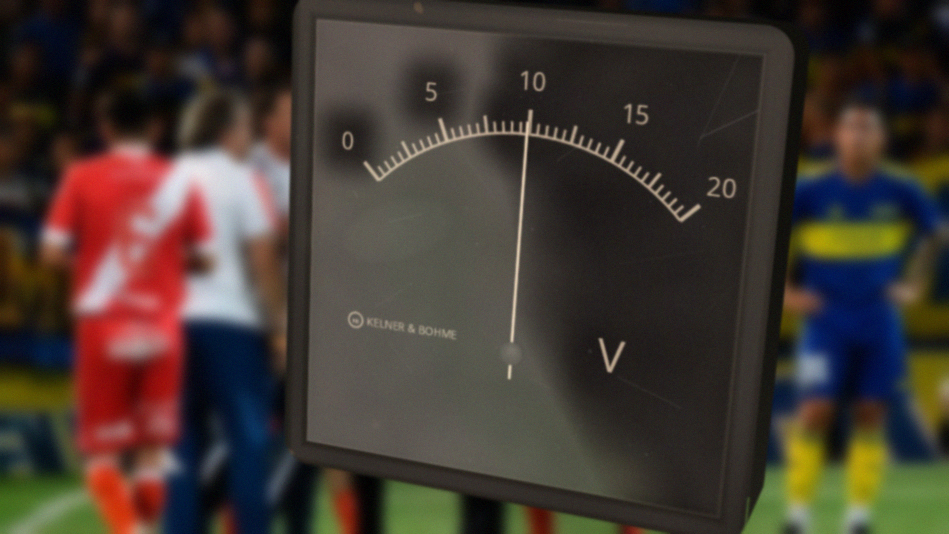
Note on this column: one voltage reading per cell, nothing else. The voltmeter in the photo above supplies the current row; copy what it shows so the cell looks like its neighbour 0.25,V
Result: 10,V
